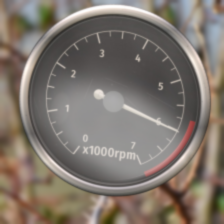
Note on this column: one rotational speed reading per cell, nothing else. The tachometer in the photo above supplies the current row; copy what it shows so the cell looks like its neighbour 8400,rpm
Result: 6000,rpm
